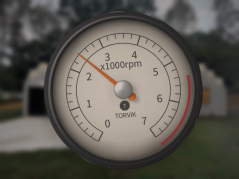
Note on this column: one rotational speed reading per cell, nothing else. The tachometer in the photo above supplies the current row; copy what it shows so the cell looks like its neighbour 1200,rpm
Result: 2400,rpm
